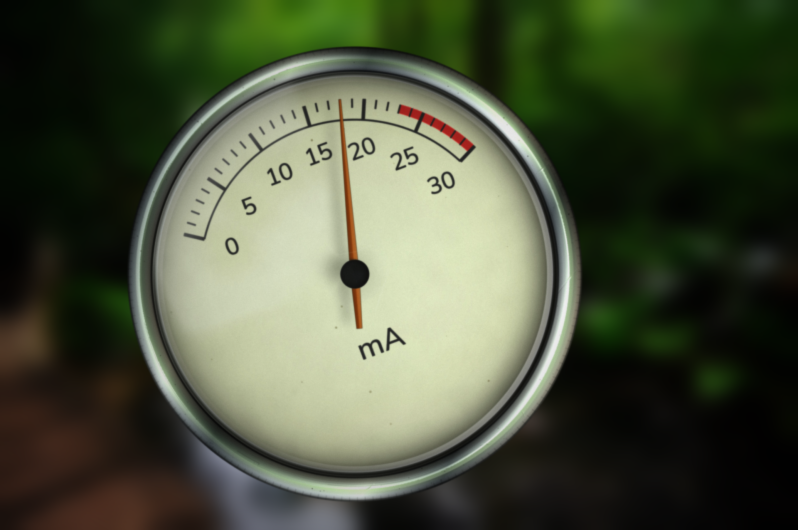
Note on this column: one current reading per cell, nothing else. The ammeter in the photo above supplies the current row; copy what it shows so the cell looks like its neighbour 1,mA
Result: 18,mA
